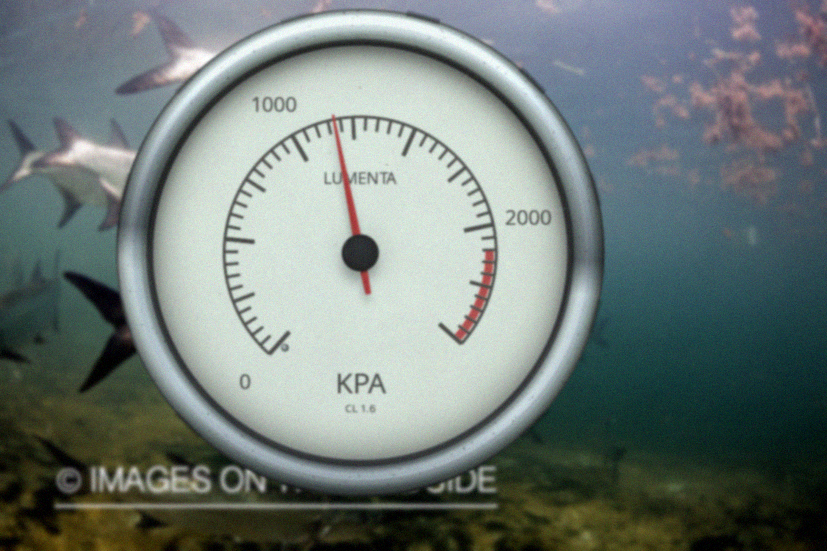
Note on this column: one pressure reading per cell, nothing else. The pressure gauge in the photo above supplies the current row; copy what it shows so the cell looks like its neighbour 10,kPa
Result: 1175,kPa
